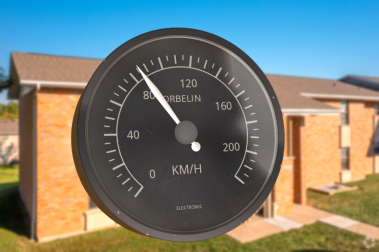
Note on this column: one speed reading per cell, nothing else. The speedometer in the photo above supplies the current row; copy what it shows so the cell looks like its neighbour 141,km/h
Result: 85,km/h
